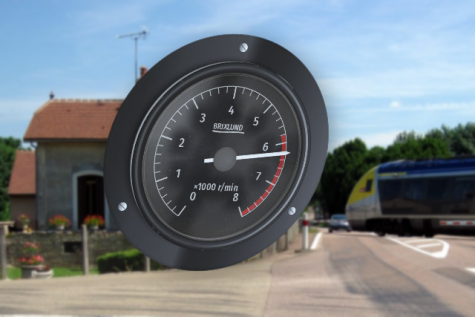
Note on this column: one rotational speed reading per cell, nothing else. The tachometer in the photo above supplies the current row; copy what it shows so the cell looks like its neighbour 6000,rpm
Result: 6200,rpm
